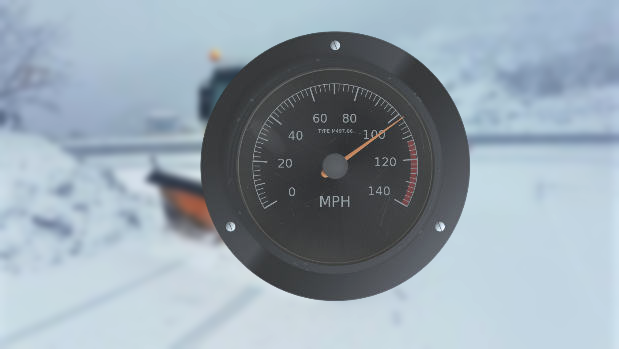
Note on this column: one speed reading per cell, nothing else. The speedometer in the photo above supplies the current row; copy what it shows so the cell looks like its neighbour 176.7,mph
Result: 102,mph
